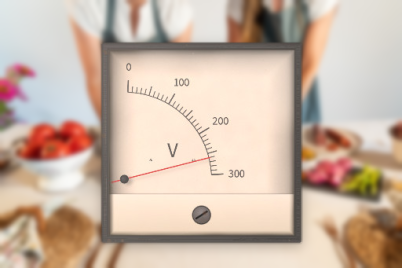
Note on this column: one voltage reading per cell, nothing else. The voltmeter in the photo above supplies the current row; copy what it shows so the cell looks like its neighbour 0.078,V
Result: 260,V
